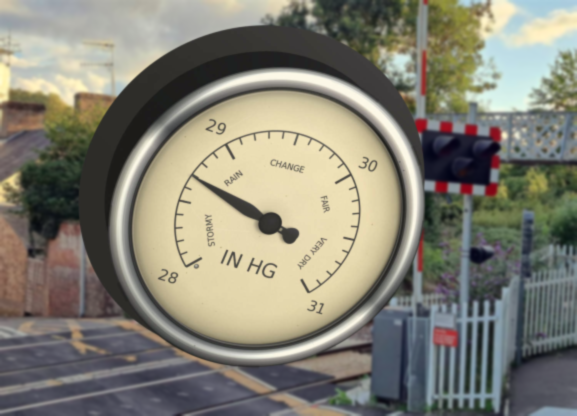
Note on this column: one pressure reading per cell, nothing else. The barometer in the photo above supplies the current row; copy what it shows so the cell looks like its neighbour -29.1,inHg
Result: 28.7,inHg
